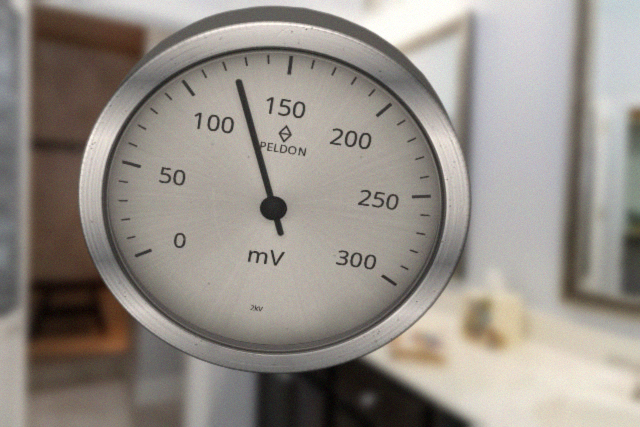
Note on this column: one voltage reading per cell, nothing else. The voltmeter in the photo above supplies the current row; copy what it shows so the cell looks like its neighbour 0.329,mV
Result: 125,mV
